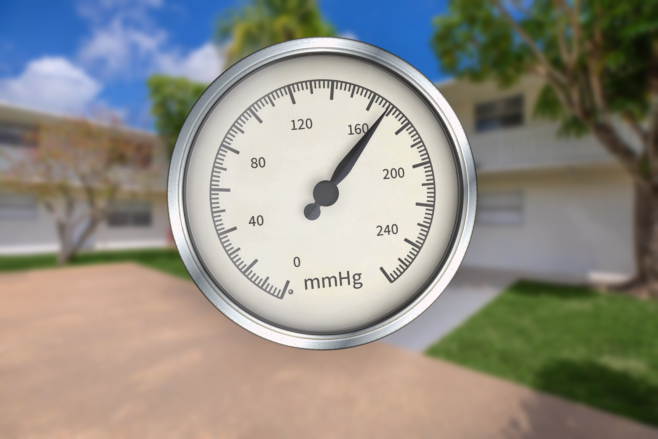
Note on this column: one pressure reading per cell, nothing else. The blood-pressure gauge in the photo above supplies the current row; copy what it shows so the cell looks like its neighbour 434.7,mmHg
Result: 168,mmHg
